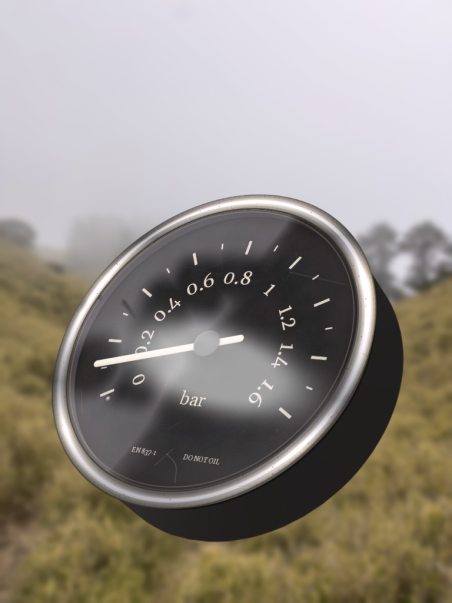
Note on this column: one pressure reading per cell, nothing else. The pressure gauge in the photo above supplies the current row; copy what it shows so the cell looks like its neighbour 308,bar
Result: 0.1,bar
